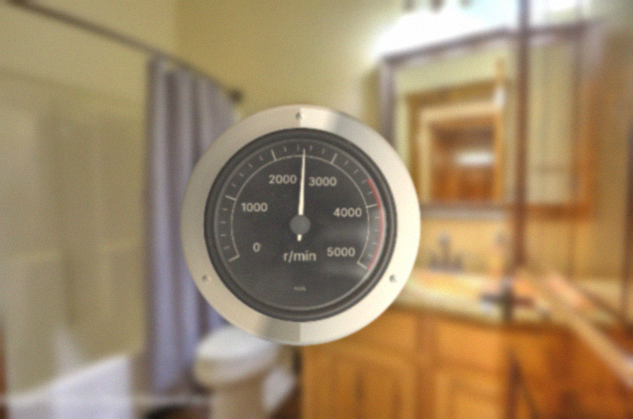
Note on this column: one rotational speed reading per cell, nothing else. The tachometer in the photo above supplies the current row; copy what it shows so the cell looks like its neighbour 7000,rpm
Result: 2500,rpm
